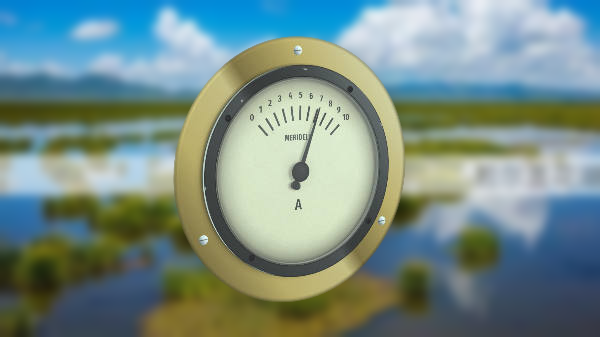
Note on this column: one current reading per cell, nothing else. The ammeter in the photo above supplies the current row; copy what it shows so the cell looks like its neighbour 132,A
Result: 7,A
